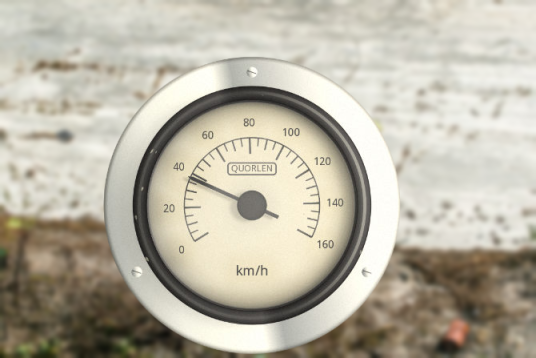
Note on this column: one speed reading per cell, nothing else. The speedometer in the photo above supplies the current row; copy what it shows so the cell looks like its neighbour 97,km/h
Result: 37.5,km/h
